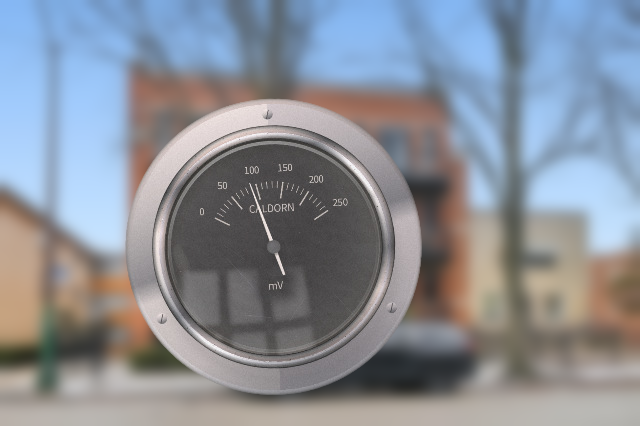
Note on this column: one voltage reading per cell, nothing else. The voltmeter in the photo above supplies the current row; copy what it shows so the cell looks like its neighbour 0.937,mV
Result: 90,mV
